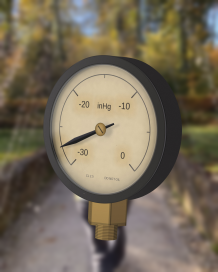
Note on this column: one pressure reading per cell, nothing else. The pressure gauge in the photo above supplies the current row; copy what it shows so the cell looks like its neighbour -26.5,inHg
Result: -27.5,inHg
